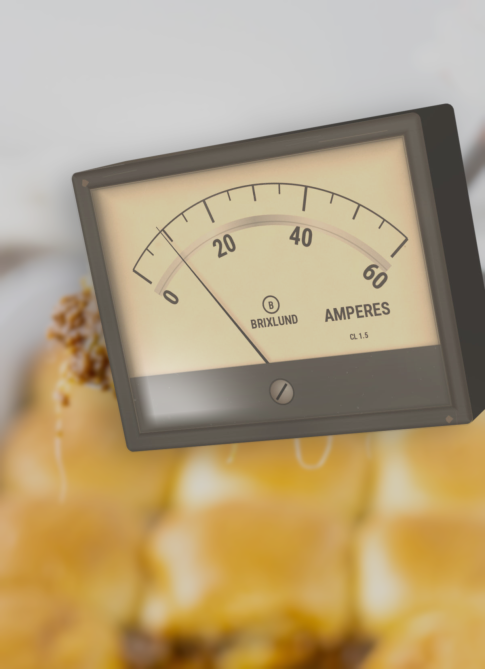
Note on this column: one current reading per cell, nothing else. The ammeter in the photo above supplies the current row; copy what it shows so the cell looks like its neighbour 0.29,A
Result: 10,A
